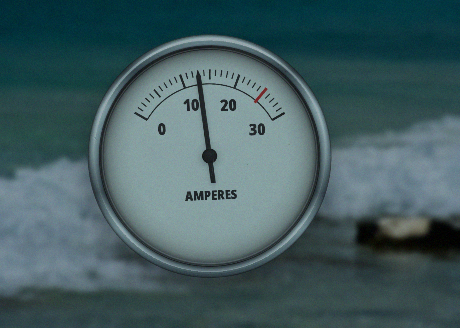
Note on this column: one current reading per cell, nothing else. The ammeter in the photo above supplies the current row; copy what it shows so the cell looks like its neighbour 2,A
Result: 13,A
